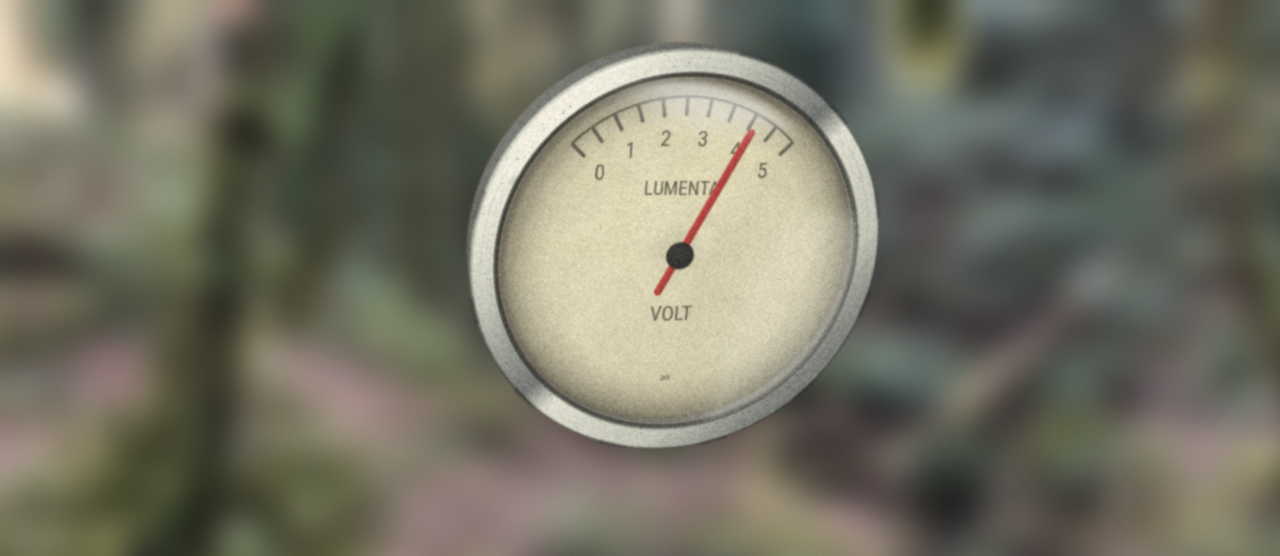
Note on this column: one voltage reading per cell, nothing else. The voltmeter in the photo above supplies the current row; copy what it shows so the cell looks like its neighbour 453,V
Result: 4,V
